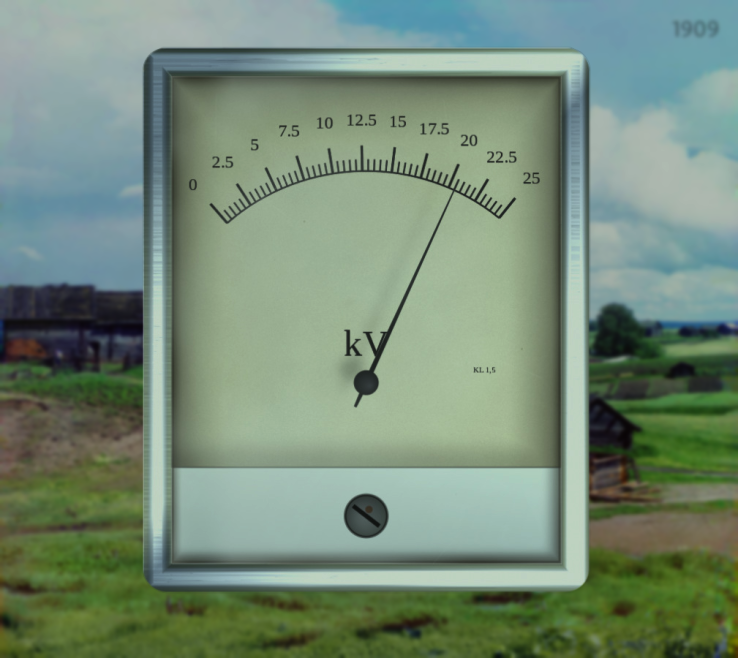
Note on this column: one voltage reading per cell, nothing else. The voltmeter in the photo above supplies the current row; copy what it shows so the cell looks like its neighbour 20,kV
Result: 20.5,kV
